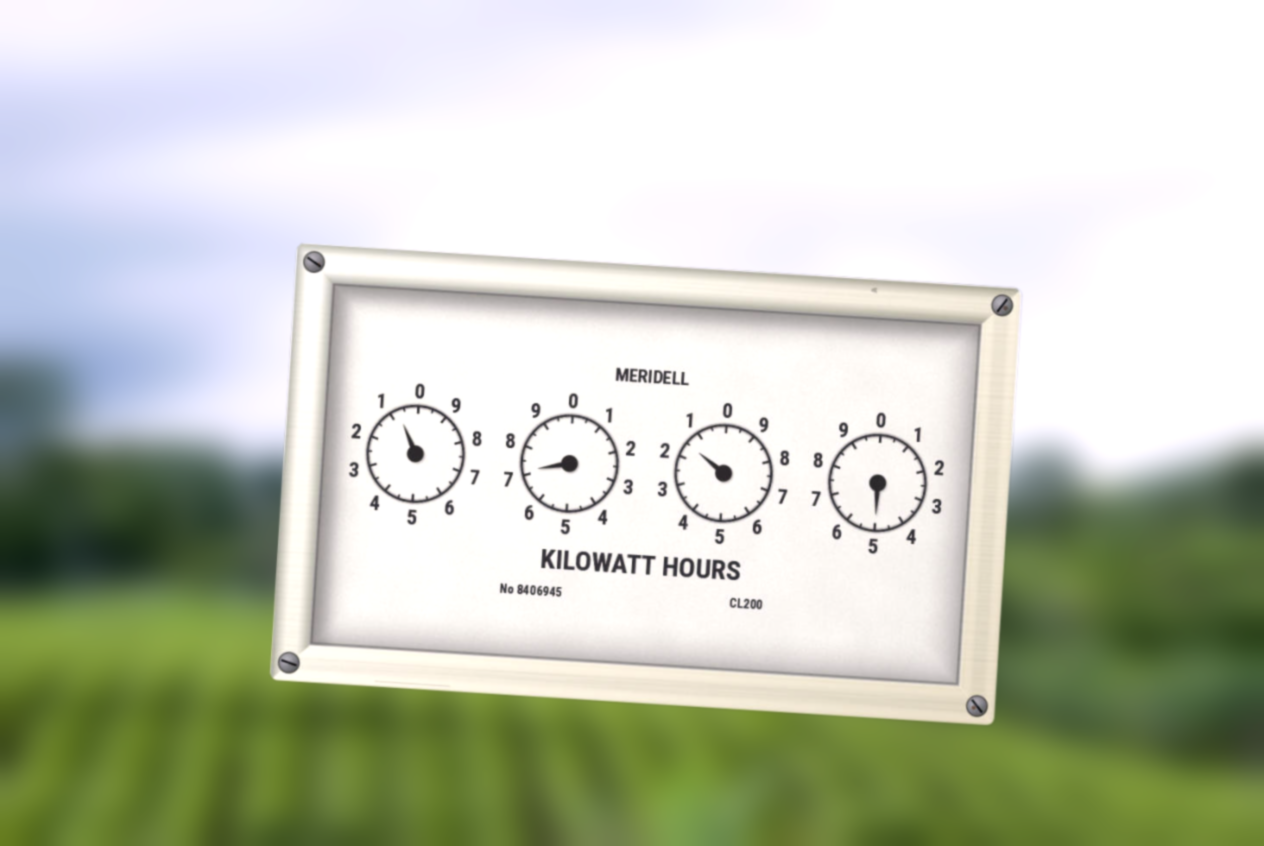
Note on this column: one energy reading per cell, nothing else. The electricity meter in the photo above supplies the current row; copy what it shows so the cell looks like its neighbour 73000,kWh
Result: 715,kWh
